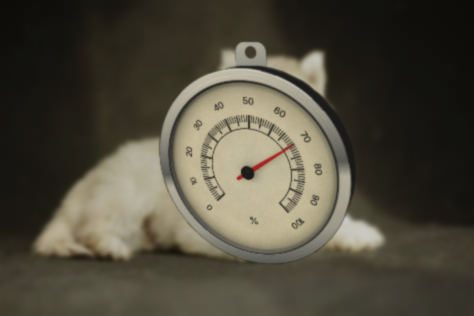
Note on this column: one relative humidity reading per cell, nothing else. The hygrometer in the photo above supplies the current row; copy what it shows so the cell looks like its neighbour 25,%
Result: 70,%
